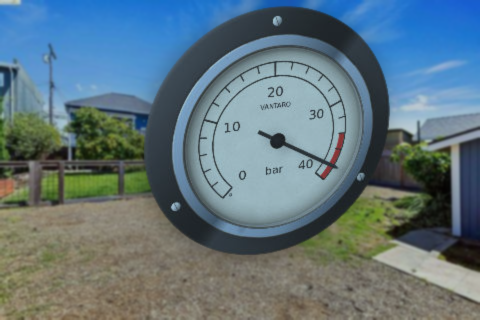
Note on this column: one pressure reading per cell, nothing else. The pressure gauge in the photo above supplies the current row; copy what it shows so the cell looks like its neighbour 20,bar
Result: 38,bar
